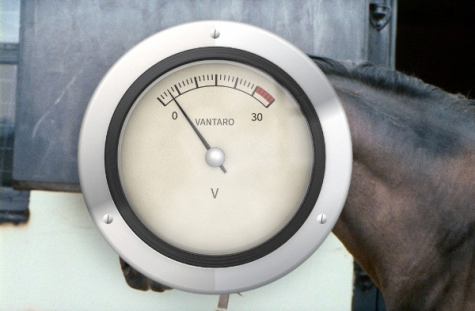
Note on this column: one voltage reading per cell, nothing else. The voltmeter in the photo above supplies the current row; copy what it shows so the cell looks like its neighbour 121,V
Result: 3,V
